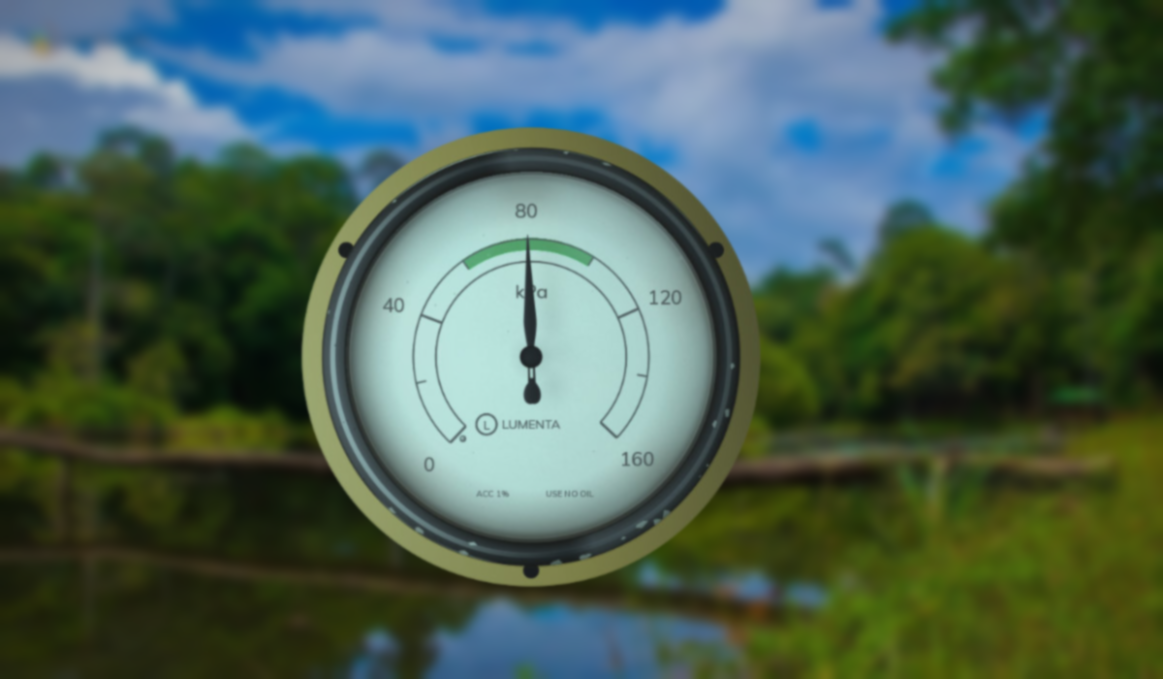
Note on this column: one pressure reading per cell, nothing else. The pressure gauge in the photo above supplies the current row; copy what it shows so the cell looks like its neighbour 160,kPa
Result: 80,kPa
